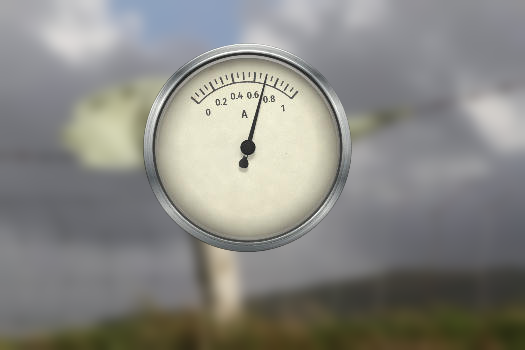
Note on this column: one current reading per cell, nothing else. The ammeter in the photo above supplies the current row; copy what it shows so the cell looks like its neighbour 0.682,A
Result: 0.7,A
